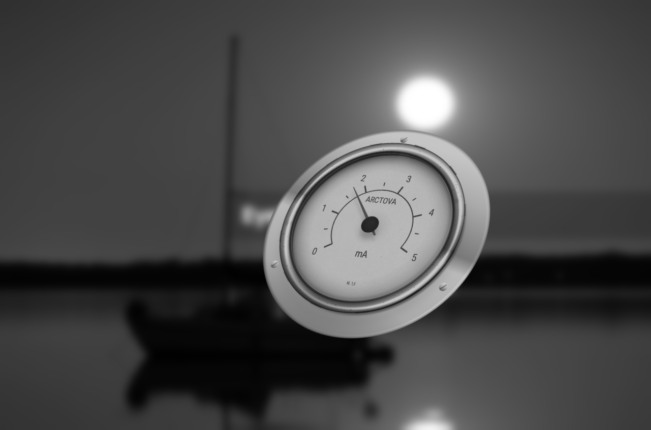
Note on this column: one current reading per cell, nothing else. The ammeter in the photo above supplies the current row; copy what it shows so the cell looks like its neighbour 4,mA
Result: 1.75,mA
